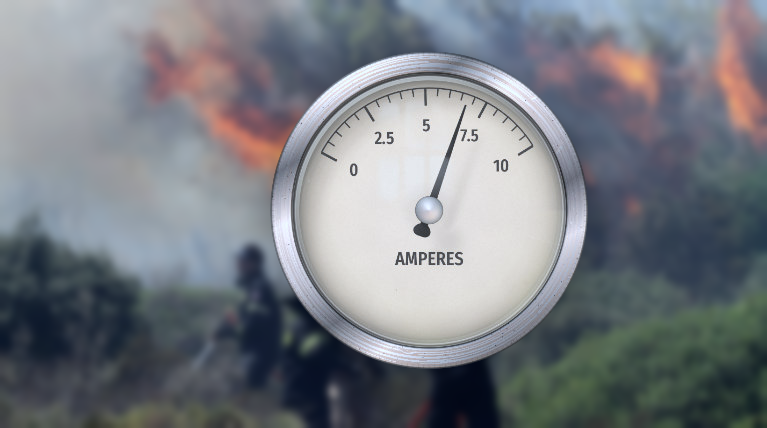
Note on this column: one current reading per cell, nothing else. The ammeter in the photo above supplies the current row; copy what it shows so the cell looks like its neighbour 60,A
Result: 6.75,A
